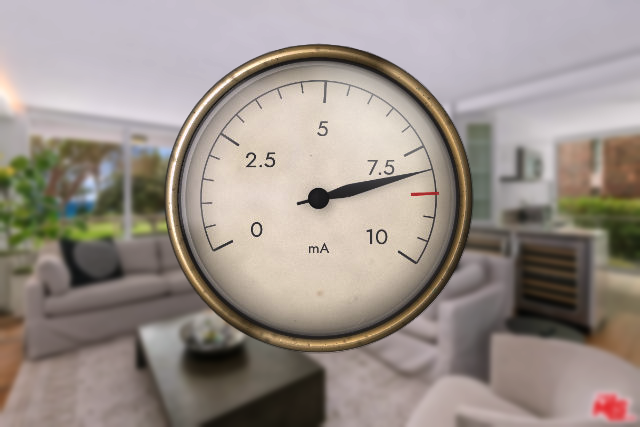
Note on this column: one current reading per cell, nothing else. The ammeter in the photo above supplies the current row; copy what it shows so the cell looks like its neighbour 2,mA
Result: 8,mA
